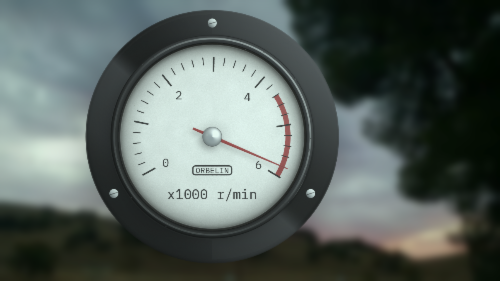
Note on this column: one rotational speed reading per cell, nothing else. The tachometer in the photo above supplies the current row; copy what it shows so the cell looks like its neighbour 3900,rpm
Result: 5800,rpm
